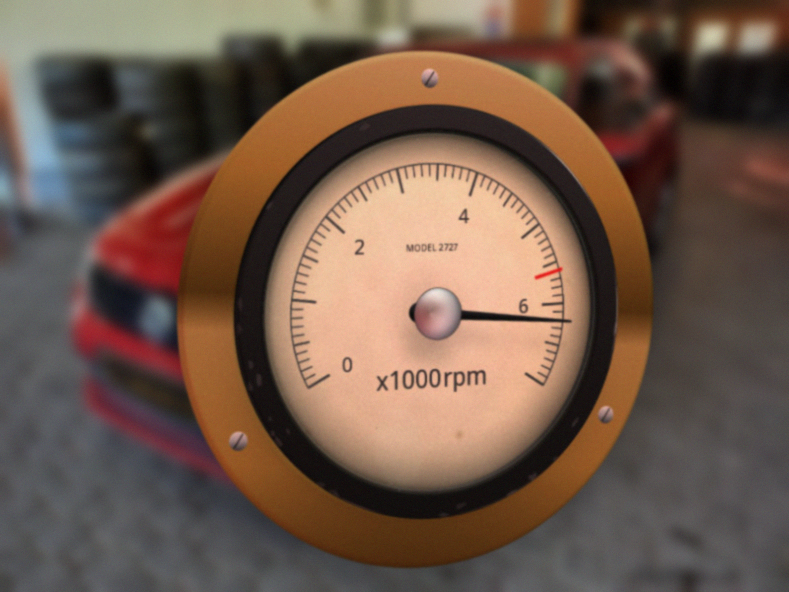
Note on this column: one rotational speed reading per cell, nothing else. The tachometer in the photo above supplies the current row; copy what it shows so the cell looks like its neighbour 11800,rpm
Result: 6200,rpm
